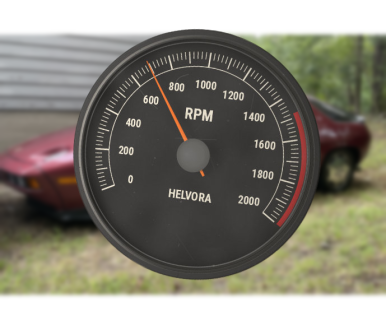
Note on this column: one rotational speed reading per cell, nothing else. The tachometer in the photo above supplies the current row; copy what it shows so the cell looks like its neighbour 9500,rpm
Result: 700,rpm
